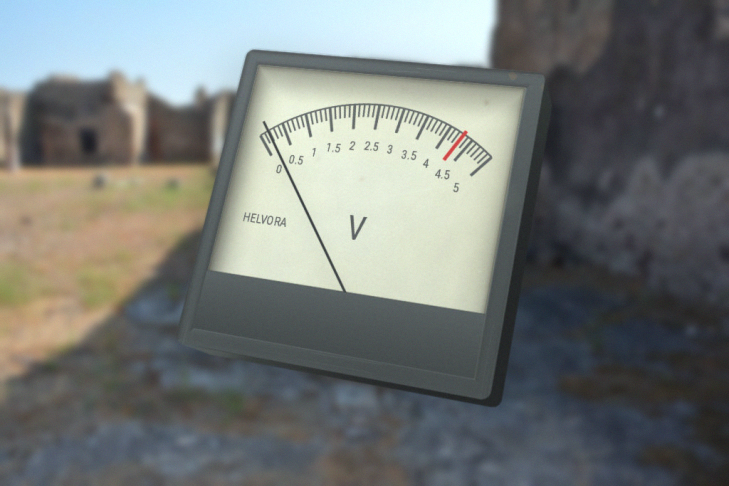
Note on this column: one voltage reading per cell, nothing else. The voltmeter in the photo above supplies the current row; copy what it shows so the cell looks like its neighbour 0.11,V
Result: 0.2,V
